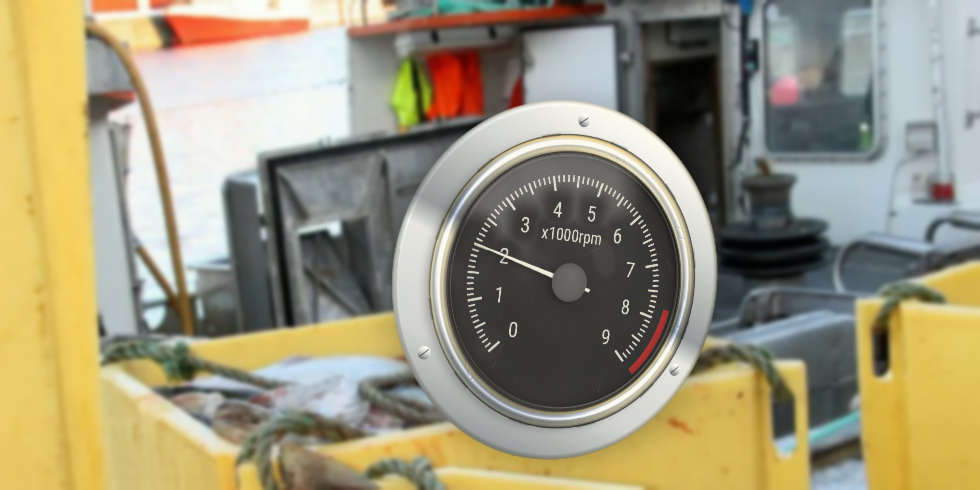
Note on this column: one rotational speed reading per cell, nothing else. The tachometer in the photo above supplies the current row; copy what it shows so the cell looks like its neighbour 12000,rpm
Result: 2000,rpm
